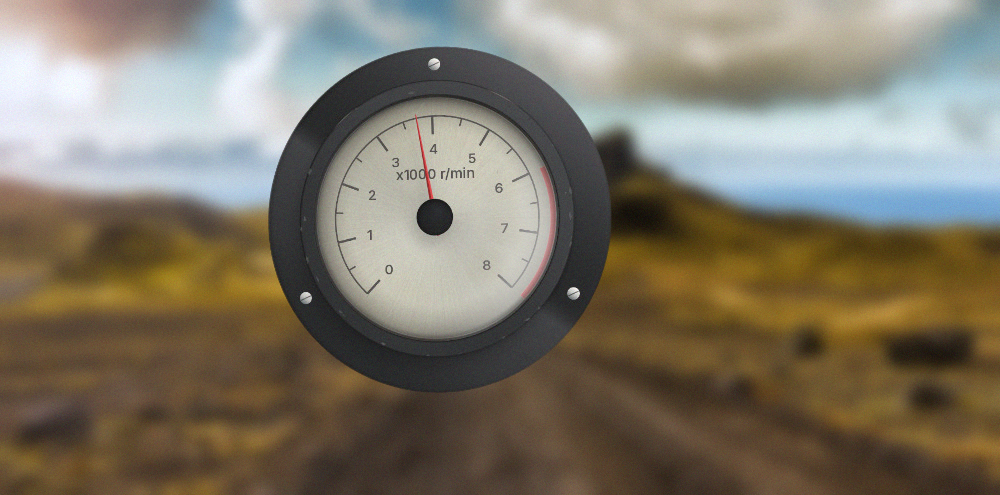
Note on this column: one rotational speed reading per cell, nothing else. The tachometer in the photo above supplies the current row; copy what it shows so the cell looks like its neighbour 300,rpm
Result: 3750,rpm
